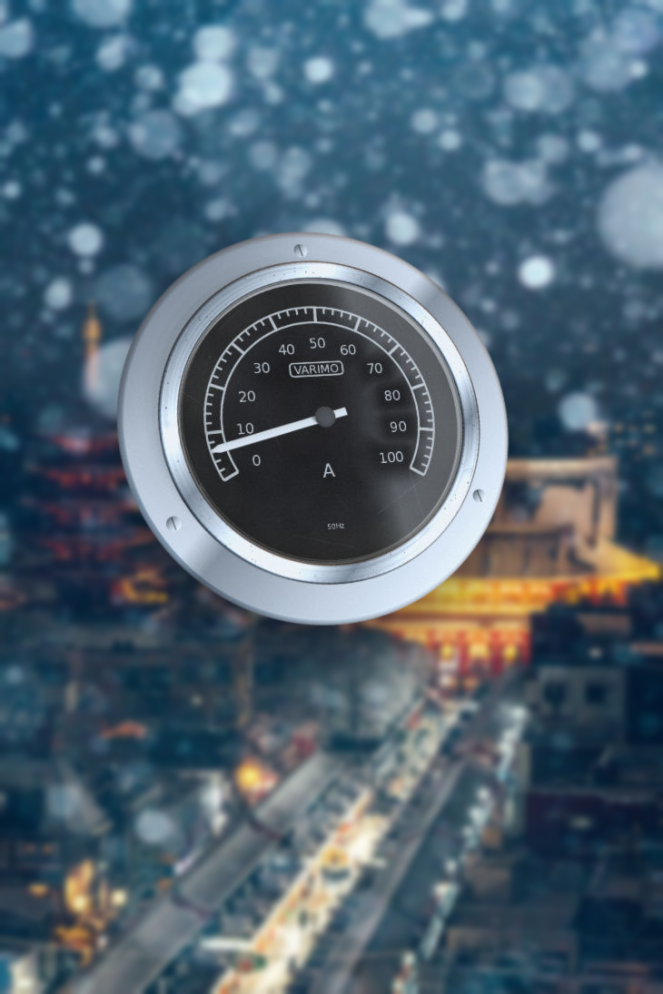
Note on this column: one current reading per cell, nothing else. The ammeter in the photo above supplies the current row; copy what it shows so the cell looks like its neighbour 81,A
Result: 6,A
